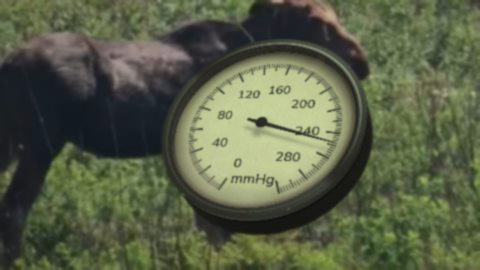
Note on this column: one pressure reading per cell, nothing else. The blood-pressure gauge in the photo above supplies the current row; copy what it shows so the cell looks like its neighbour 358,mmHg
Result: 250,mmHg
